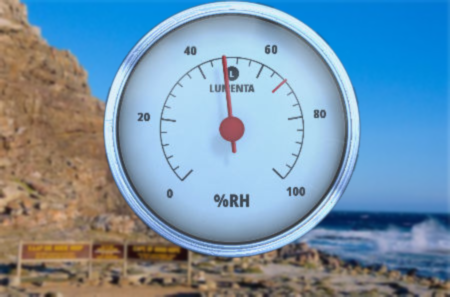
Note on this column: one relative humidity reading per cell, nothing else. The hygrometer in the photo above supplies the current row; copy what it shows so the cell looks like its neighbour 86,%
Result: 48,%
